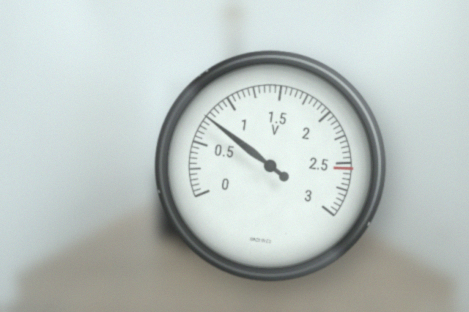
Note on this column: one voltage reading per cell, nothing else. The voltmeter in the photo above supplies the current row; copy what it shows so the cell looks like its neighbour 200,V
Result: 0.75,V
